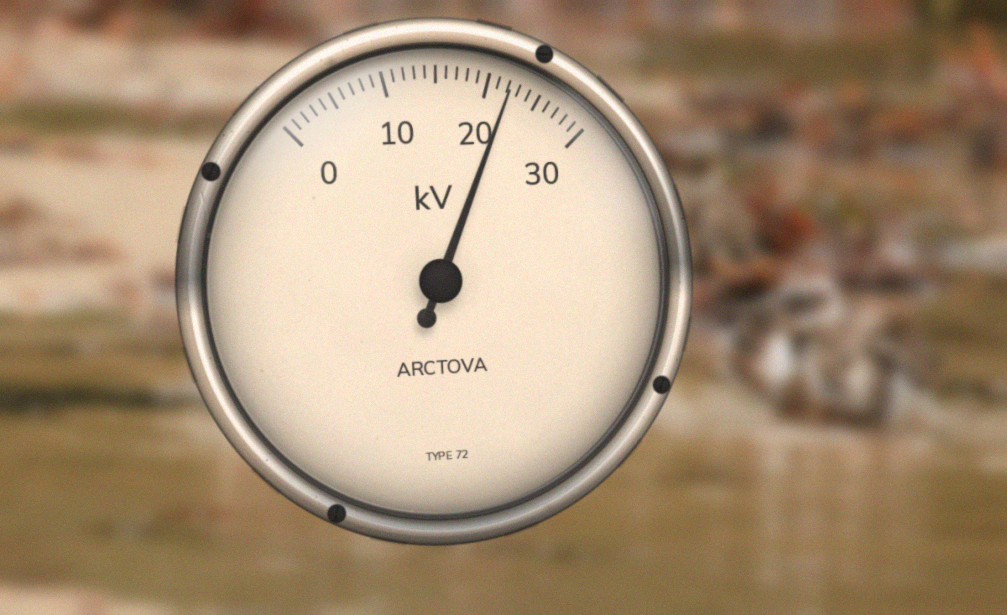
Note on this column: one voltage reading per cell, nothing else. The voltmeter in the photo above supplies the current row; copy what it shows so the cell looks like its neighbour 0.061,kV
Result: 22,kV
